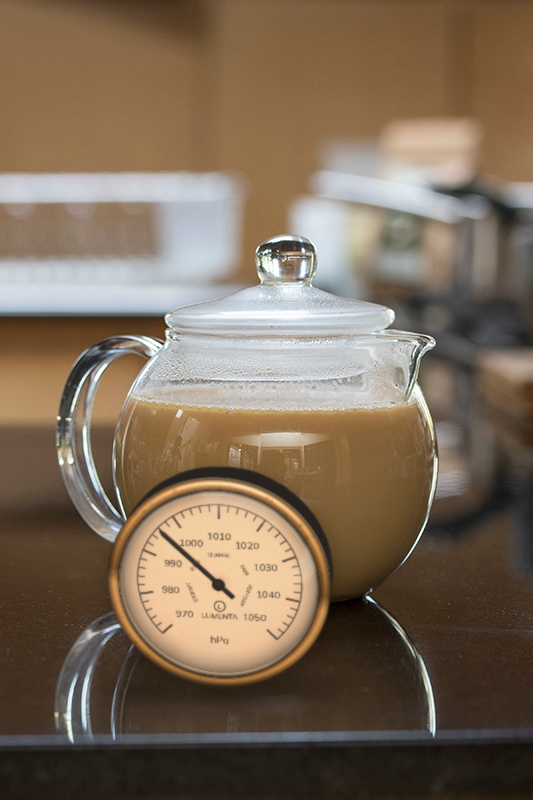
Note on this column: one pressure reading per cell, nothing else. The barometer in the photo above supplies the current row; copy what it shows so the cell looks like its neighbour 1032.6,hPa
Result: 996,hPa
